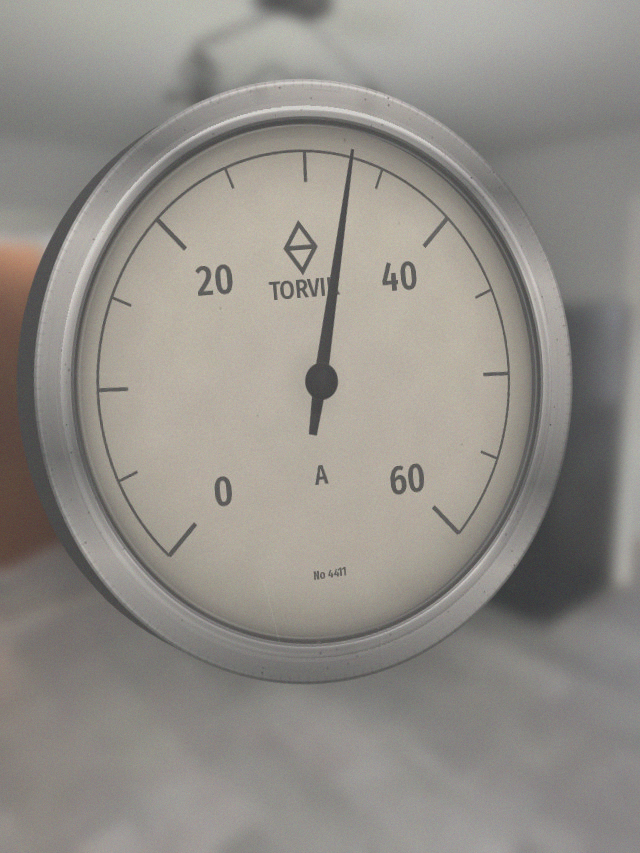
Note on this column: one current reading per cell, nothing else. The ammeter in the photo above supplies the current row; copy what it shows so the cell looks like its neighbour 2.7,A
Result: 32.5,A
